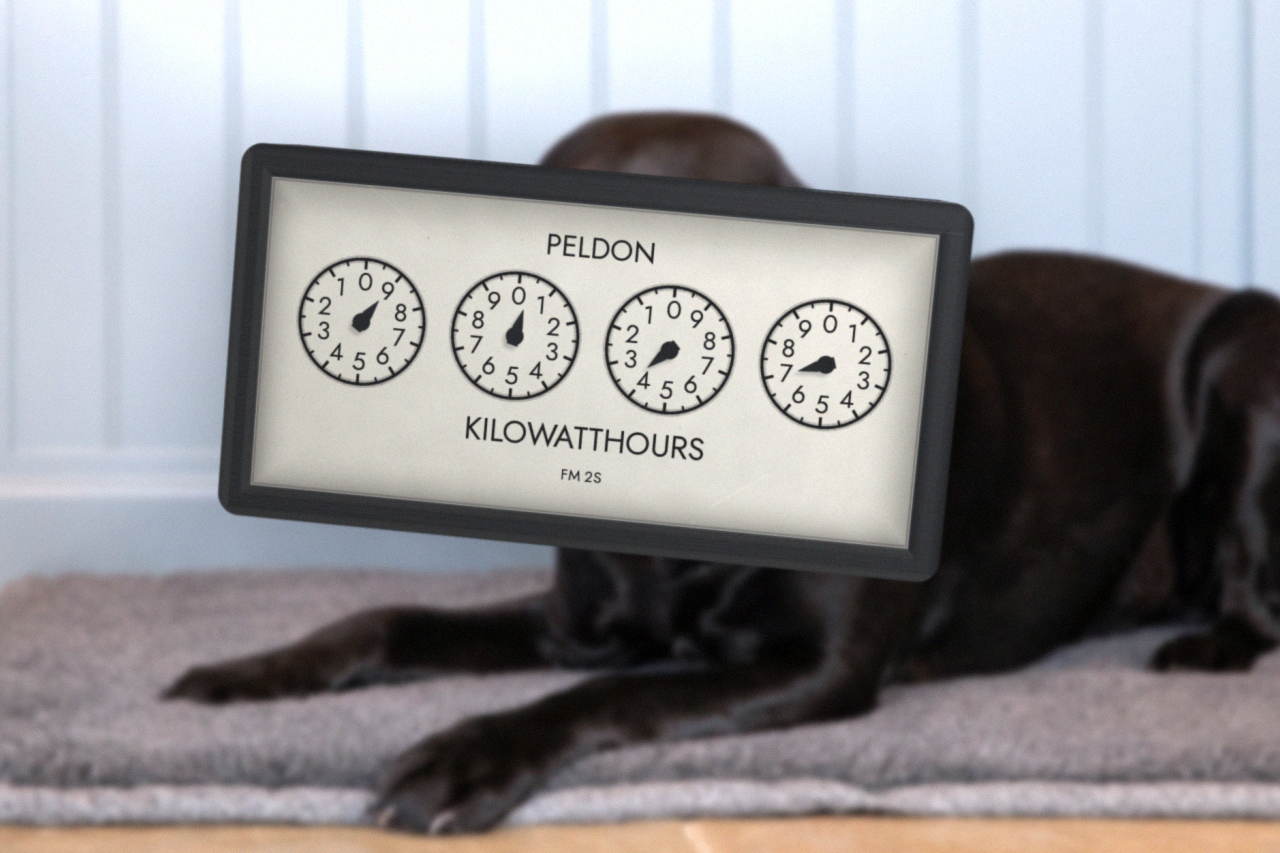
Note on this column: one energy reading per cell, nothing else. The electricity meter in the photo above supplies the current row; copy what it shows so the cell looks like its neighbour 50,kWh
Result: 9037,kWh
